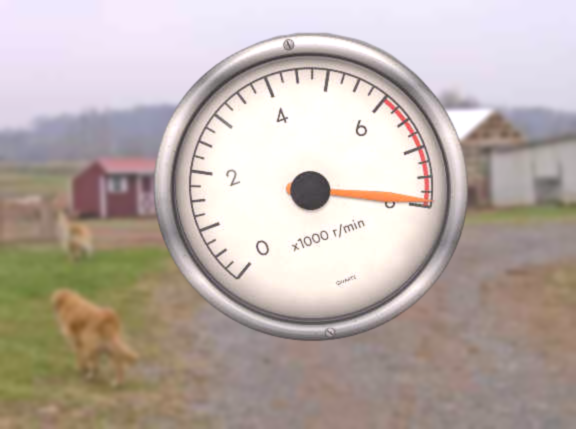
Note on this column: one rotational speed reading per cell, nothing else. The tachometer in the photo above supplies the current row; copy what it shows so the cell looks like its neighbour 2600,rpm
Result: 7875,rpm
